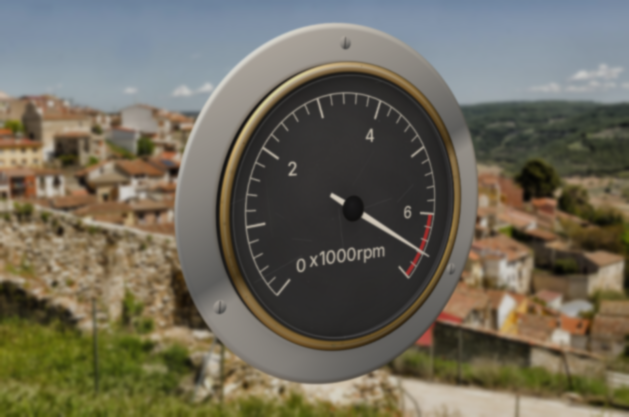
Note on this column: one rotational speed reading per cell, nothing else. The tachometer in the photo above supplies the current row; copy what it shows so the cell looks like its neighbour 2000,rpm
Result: 6600,rpm
